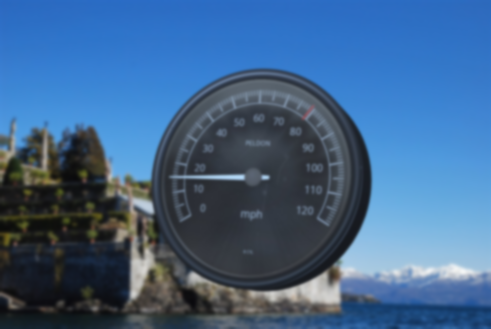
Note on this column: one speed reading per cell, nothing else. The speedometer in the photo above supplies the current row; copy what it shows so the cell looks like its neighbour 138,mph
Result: 15,mph
